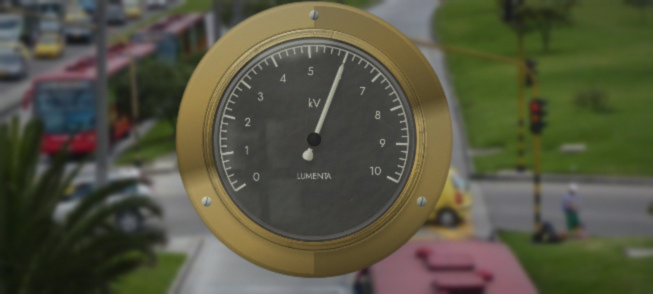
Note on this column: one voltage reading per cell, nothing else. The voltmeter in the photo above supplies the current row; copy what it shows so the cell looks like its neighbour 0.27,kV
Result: 6,kV
